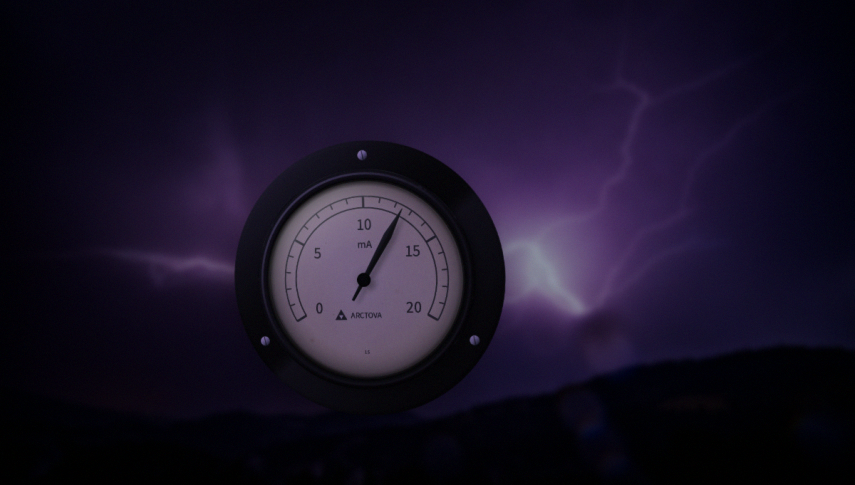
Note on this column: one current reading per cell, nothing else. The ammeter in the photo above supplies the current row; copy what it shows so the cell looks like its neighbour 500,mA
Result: 12.5,mA
